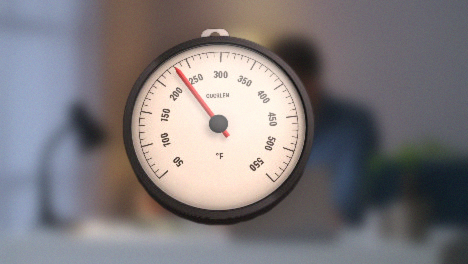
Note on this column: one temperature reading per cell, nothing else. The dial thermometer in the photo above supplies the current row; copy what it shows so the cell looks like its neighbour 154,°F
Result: 230,°F
